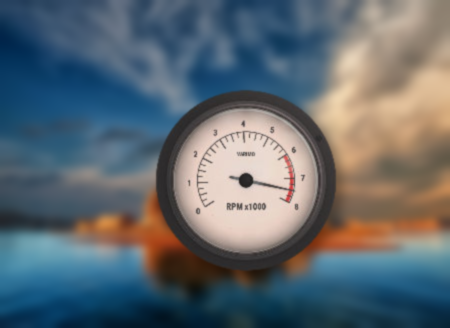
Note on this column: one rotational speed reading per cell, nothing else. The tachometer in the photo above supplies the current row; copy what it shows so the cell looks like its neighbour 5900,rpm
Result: 7500,rpm
